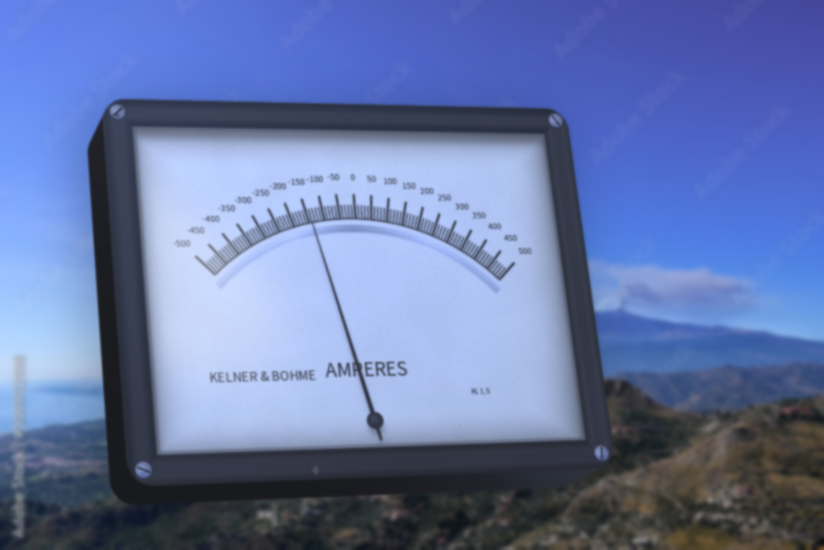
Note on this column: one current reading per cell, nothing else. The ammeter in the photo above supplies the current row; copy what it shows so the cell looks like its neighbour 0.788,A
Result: -150,A
